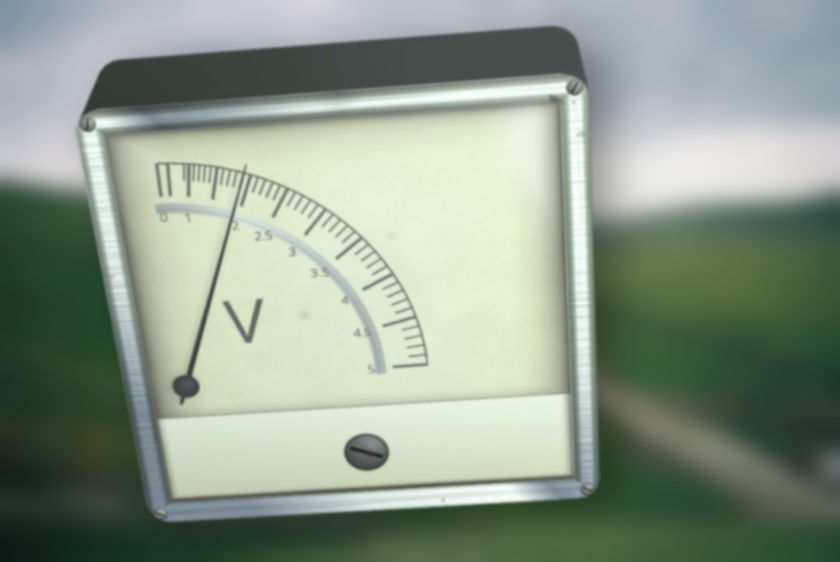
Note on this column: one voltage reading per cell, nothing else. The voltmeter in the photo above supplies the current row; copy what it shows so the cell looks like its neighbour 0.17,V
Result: 1.9,V
